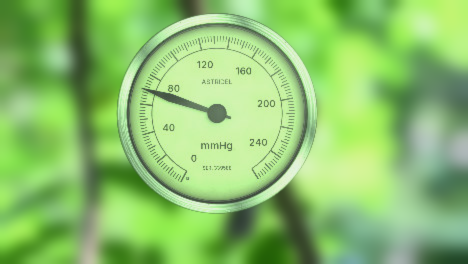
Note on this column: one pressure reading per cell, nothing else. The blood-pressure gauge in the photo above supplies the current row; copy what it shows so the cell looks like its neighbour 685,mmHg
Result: 70,mmHg
